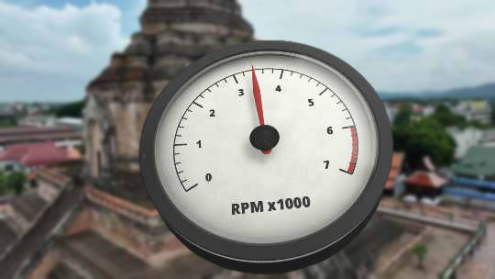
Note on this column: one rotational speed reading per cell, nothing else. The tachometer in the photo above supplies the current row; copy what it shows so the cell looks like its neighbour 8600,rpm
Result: 3400,rpm
